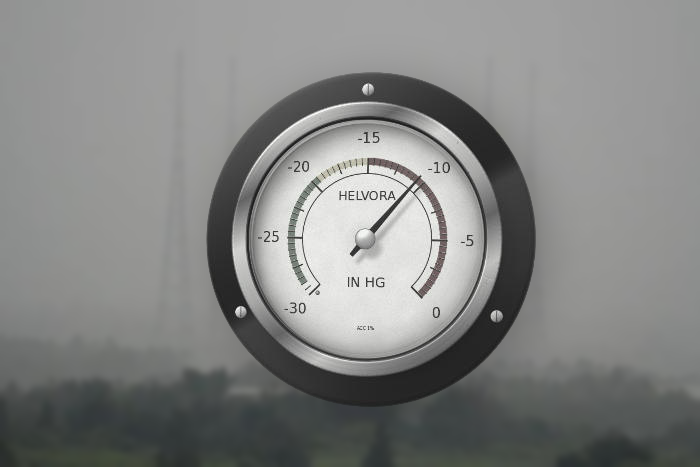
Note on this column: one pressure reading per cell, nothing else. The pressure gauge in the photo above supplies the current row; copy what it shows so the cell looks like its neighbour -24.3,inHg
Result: -10.5,inHg
